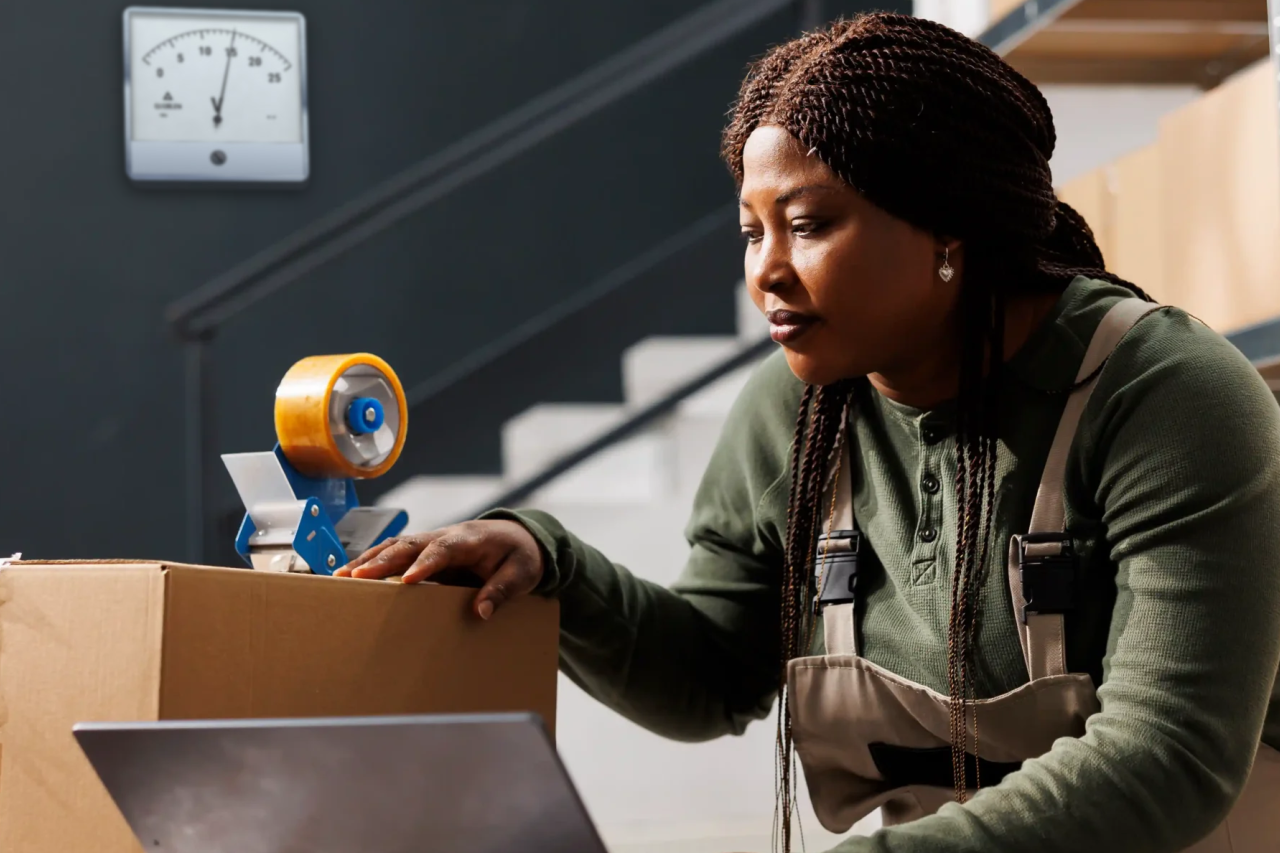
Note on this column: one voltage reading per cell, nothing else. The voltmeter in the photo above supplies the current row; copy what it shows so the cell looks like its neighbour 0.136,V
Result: 15,V
